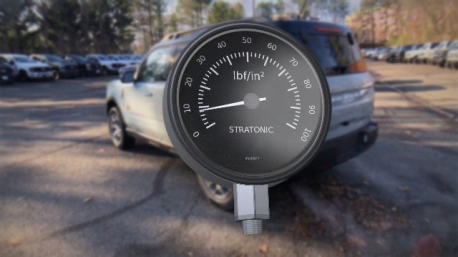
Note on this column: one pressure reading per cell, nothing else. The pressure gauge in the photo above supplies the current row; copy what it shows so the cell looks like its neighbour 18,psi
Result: 8,psi
